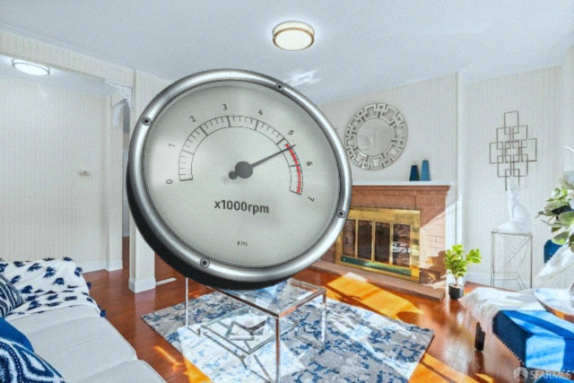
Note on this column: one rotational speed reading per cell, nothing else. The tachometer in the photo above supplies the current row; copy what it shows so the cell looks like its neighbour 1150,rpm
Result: 5400,rpm
